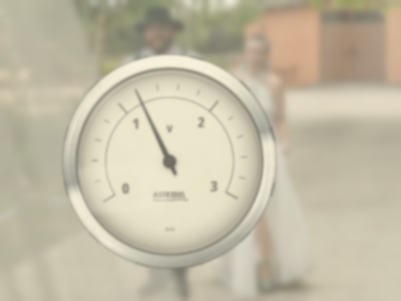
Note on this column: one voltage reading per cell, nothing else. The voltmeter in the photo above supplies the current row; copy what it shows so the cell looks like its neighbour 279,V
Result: 1.2,V
